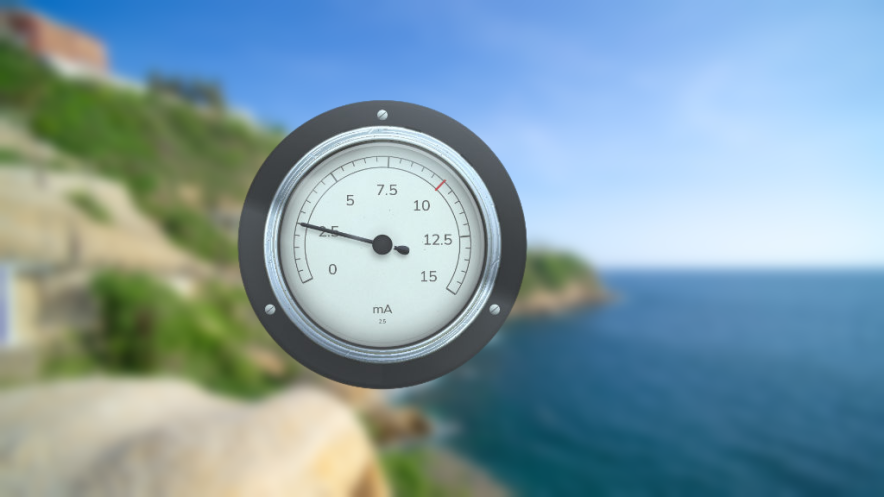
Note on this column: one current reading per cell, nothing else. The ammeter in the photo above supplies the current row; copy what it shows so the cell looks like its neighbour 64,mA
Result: 2.5,mA
